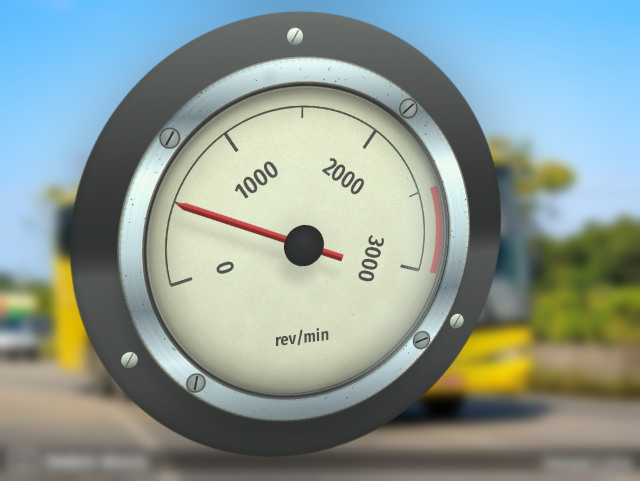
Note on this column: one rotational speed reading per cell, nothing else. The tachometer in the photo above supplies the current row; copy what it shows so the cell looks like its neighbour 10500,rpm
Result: 500,rpm
